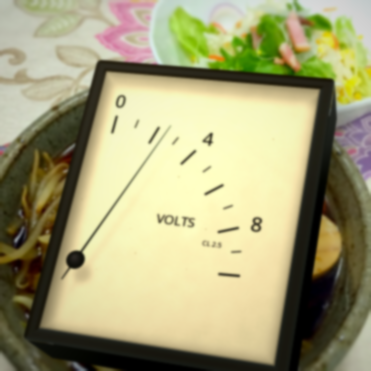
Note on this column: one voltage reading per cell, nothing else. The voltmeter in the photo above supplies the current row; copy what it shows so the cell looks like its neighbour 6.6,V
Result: 2.5,V
